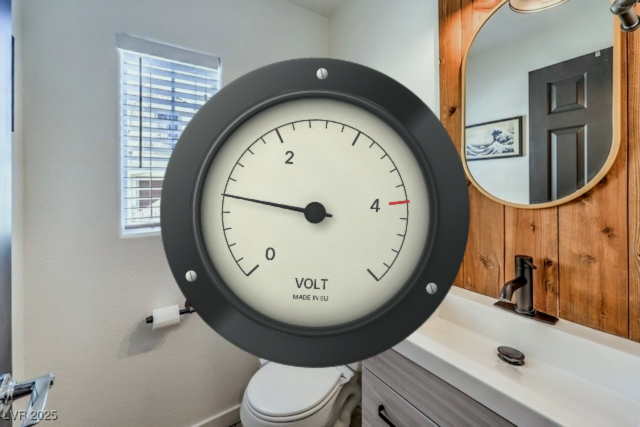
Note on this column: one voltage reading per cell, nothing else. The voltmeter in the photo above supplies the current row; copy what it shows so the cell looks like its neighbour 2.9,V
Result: 1,V
